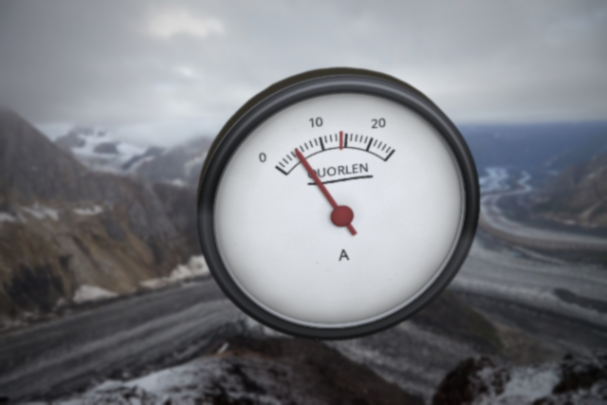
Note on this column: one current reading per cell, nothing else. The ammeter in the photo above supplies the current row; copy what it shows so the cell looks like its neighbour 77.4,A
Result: 5,A
